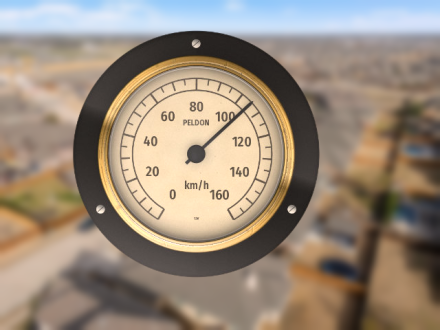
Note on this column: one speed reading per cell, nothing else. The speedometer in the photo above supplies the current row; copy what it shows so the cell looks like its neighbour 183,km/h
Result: 105,km/h
